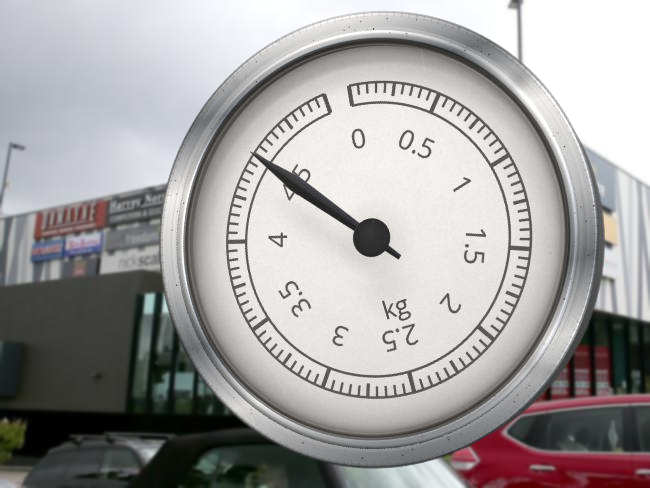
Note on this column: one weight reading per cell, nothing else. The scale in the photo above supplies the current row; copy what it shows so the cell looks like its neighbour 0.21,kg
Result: 4.5,kg
